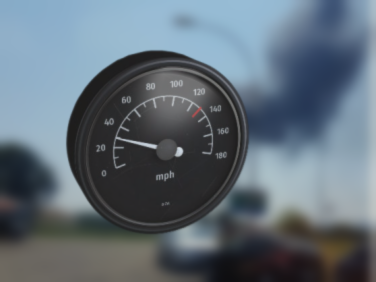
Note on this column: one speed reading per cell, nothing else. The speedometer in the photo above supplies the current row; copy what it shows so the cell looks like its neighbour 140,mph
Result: 30,mph
